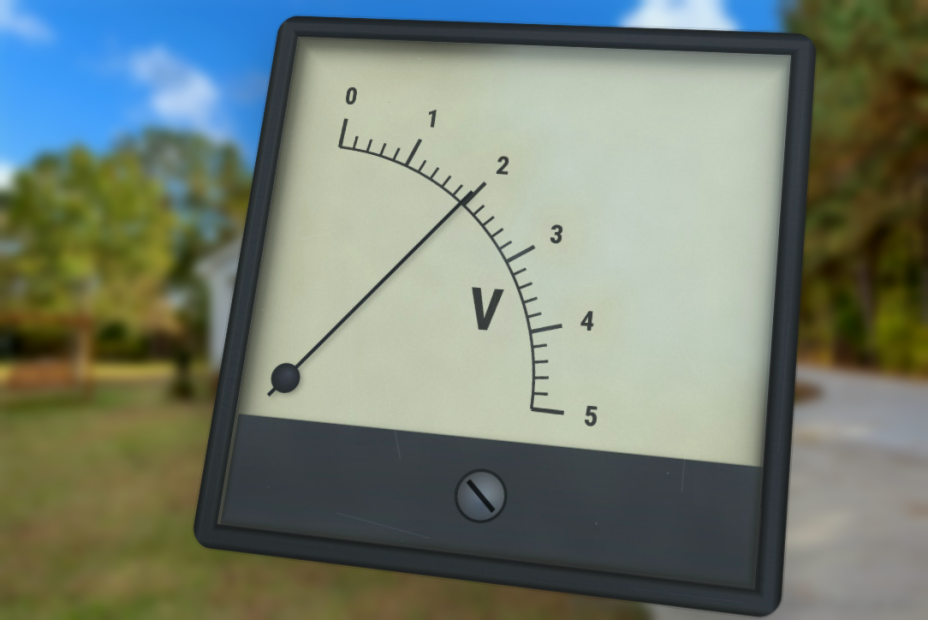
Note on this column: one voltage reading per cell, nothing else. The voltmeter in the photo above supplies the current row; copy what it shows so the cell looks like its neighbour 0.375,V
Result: 2,V
